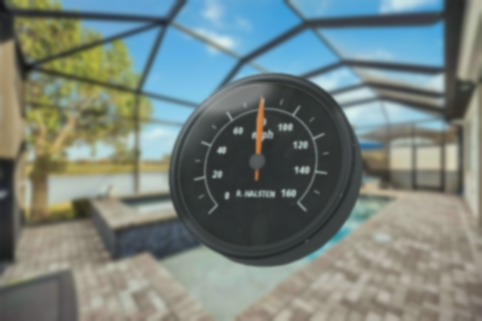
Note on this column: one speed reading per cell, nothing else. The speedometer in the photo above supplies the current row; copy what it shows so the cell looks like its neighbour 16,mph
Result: 80,mph
